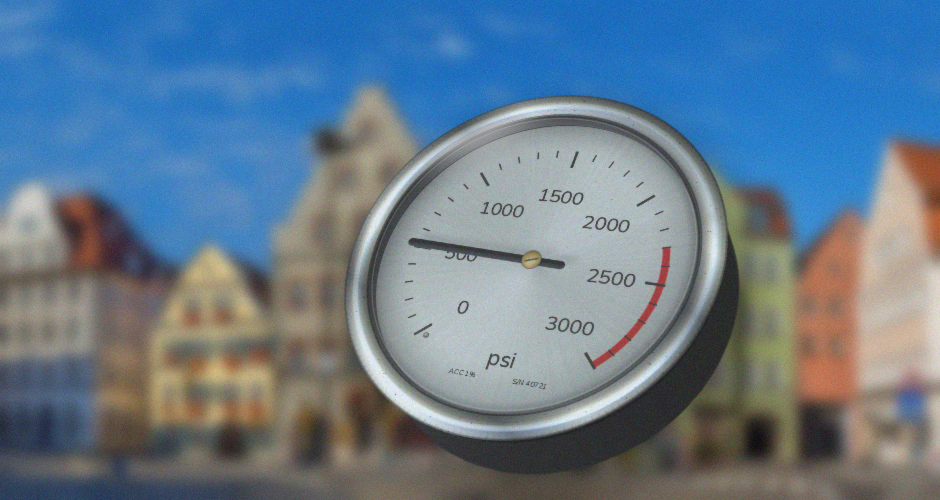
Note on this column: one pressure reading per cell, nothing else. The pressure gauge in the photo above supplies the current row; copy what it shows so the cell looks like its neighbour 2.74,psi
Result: 500,psi
